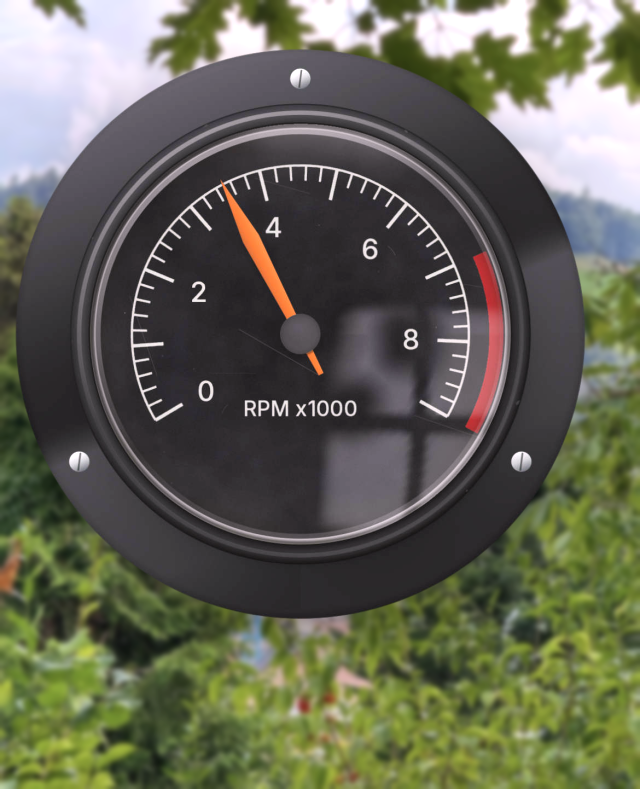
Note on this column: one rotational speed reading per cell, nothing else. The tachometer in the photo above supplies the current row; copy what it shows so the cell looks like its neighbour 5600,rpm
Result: 3500,rpm
